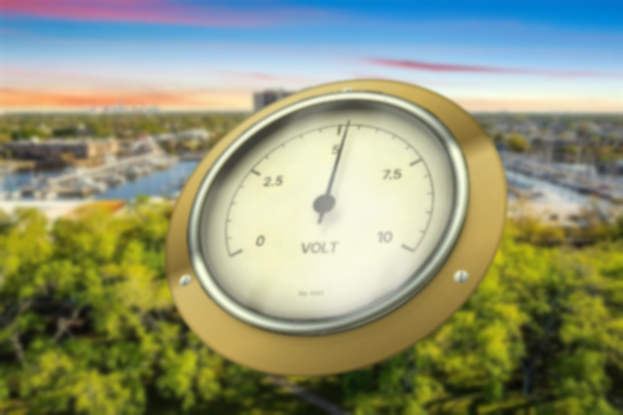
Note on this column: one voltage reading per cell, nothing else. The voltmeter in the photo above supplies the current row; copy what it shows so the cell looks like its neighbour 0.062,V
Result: 5.25,V
